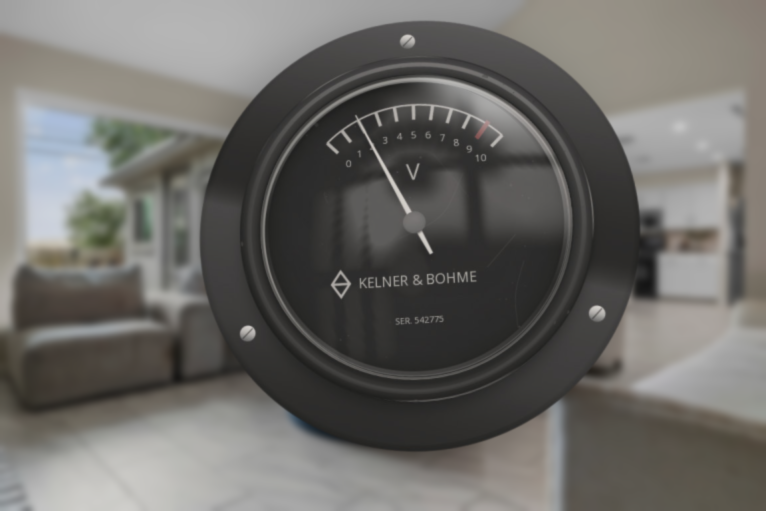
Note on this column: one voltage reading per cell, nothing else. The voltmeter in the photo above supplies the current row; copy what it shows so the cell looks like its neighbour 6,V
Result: 2,V
